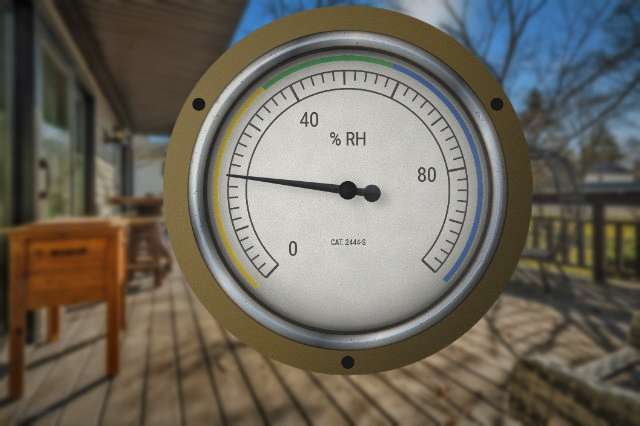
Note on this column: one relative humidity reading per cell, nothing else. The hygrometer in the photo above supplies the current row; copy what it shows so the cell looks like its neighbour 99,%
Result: 20,%
